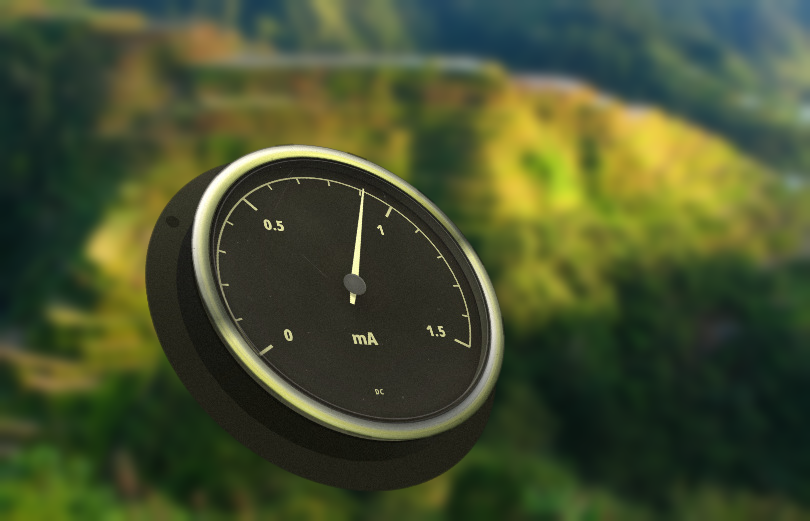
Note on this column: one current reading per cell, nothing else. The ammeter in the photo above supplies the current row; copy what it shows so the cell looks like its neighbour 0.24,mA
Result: 0.9,mA
